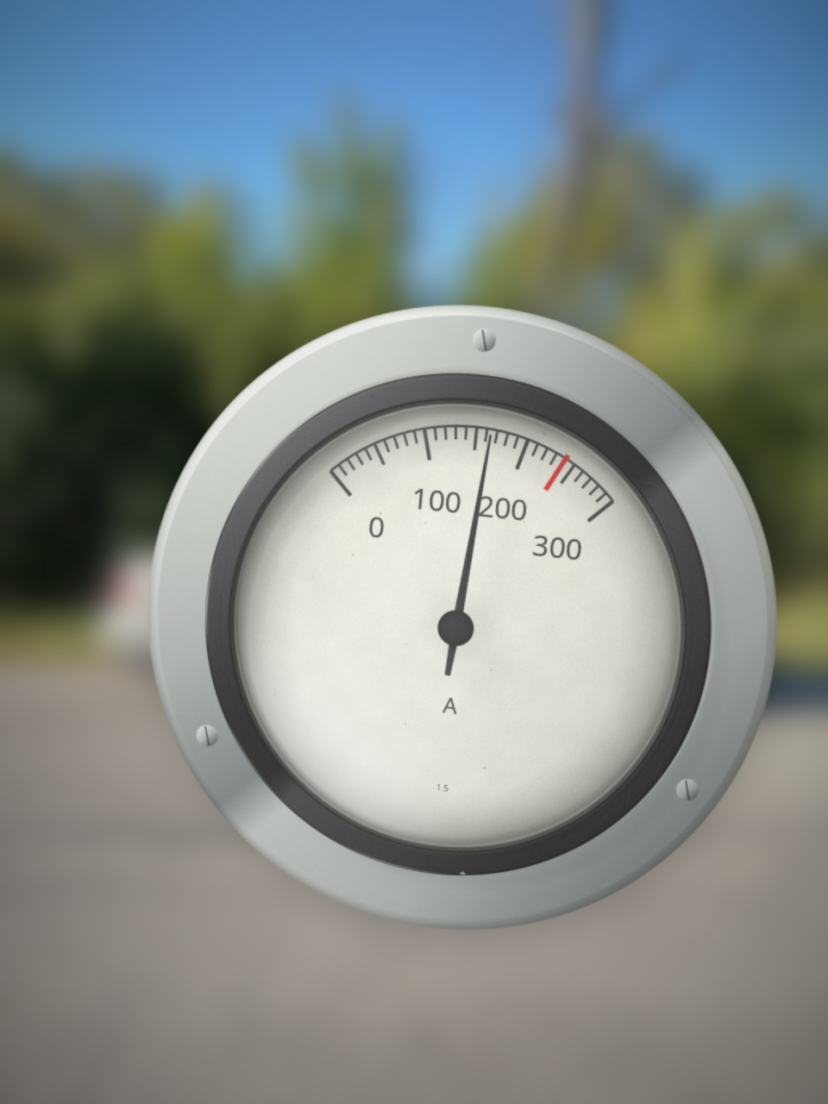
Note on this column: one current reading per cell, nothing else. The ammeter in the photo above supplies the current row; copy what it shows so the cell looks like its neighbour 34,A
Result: 165,A
